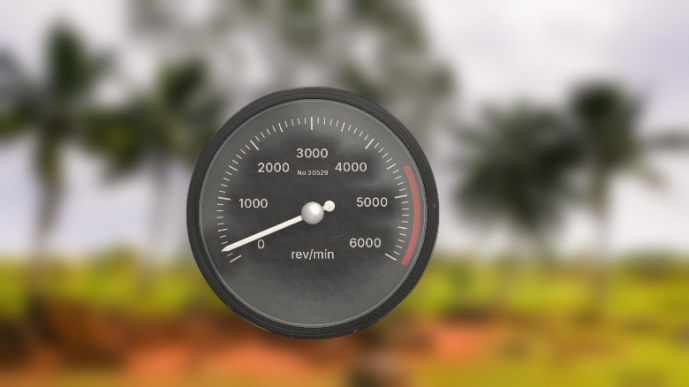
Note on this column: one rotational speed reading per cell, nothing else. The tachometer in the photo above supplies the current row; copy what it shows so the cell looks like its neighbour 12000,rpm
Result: 200,rpm
